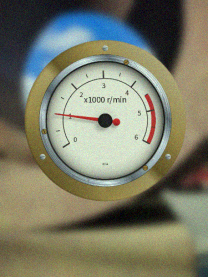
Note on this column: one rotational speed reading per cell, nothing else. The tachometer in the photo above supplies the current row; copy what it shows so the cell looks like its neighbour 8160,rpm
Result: 1000,rpm
